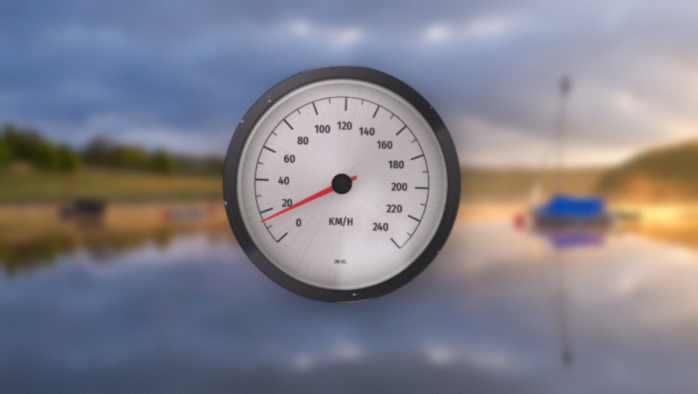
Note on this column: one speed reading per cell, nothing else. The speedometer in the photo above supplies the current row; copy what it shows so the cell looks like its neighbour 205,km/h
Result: 15,km/h
